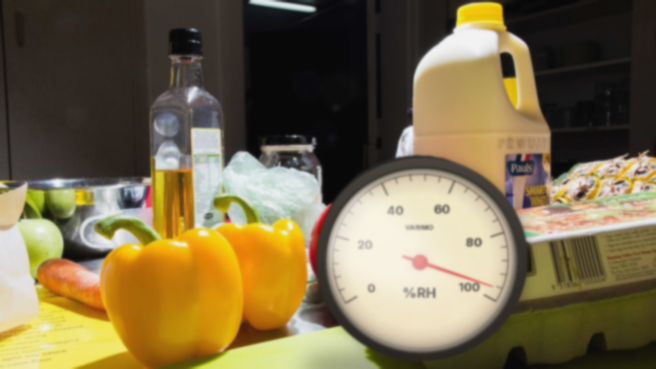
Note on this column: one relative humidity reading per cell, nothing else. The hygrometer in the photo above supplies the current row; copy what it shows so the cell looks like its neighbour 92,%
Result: 96,%
